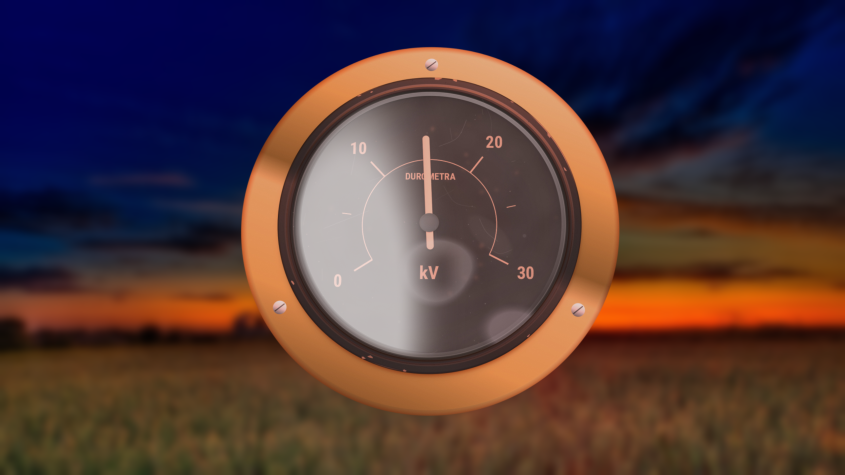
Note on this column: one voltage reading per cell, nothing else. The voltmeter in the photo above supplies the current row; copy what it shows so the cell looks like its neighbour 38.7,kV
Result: 15,kV
